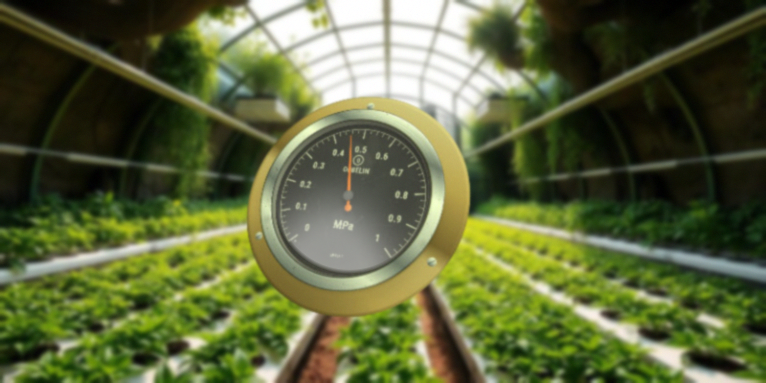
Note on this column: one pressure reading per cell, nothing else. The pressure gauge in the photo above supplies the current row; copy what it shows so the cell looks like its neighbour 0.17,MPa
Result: 0.46,MPa
